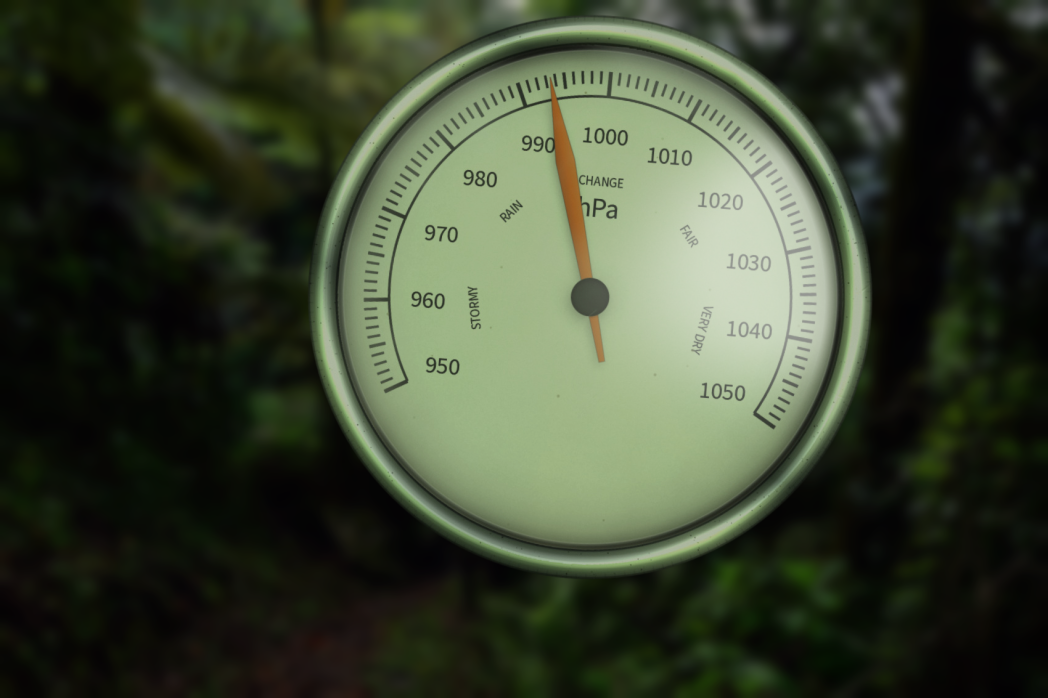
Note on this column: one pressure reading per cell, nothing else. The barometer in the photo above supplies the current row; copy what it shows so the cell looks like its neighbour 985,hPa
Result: 993.5,hPa
